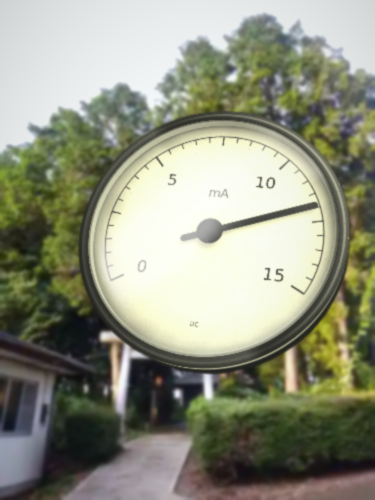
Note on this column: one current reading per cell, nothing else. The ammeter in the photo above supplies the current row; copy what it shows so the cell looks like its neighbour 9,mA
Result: 12,mA
